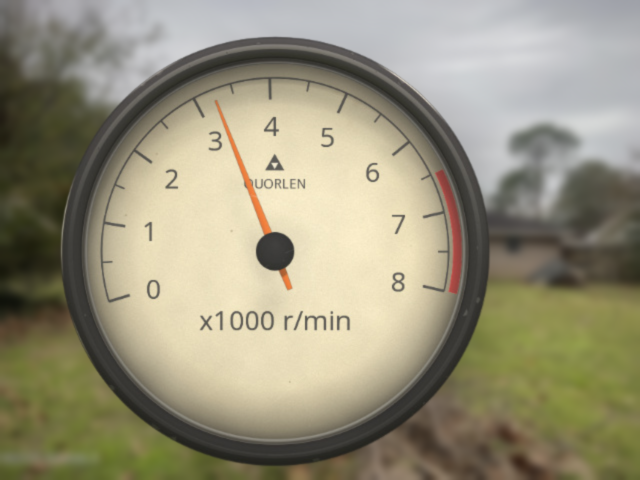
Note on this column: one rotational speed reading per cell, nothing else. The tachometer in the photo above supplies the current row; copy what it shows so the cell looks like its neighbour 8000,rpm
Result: 3250,rpm
